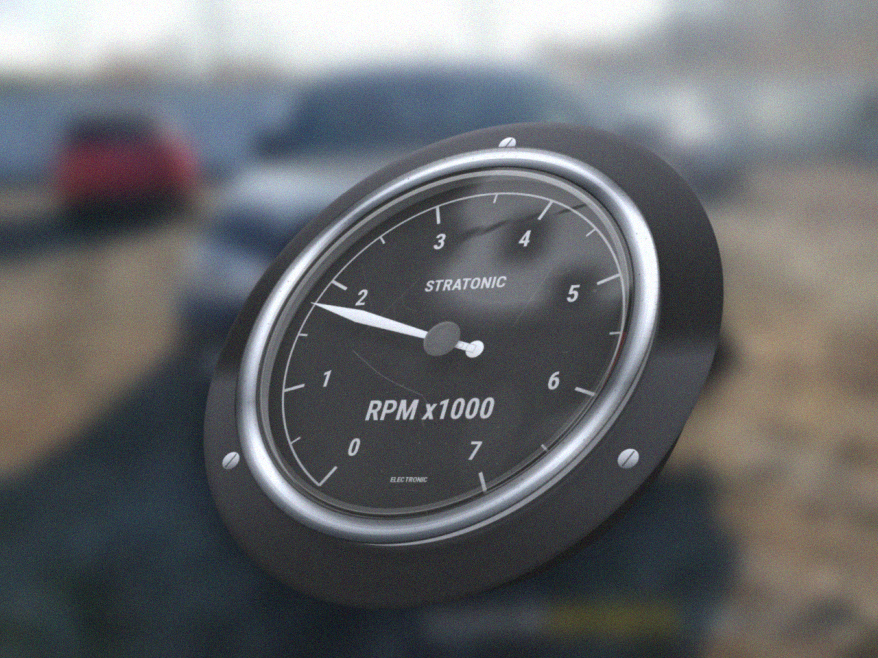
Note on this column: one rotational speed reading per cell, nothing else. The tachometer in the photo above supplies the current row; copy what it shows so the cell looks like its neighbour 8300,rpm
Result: 1750,rpm
